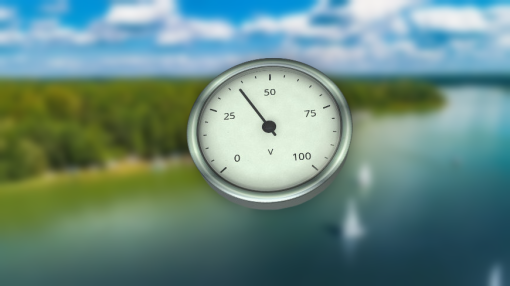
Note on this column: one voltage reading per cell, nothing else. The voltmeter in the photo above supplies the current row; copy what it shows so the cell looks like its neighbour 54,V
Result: 37.5,V
